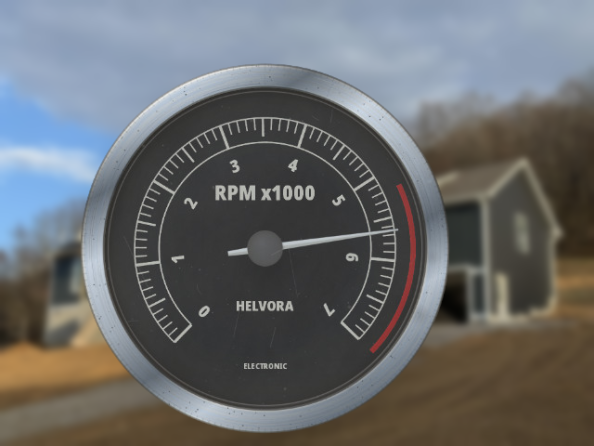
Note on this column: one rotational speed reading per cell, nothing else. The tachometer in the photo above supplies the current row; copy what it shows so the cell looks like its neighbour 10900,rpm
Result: 5650,rpm
